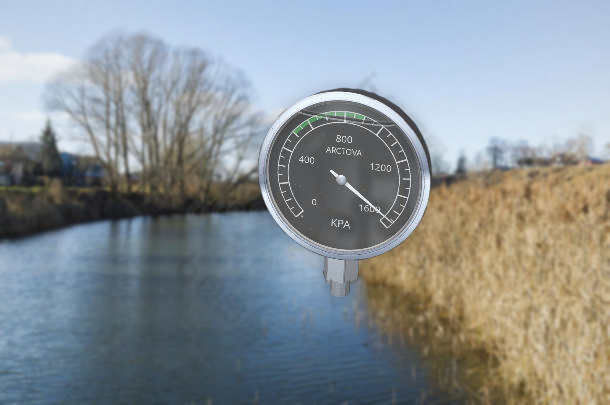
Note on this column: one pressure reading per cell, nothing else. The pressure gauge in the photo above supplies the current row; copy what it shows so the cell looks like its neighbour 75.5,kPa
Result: 1550,kPa
